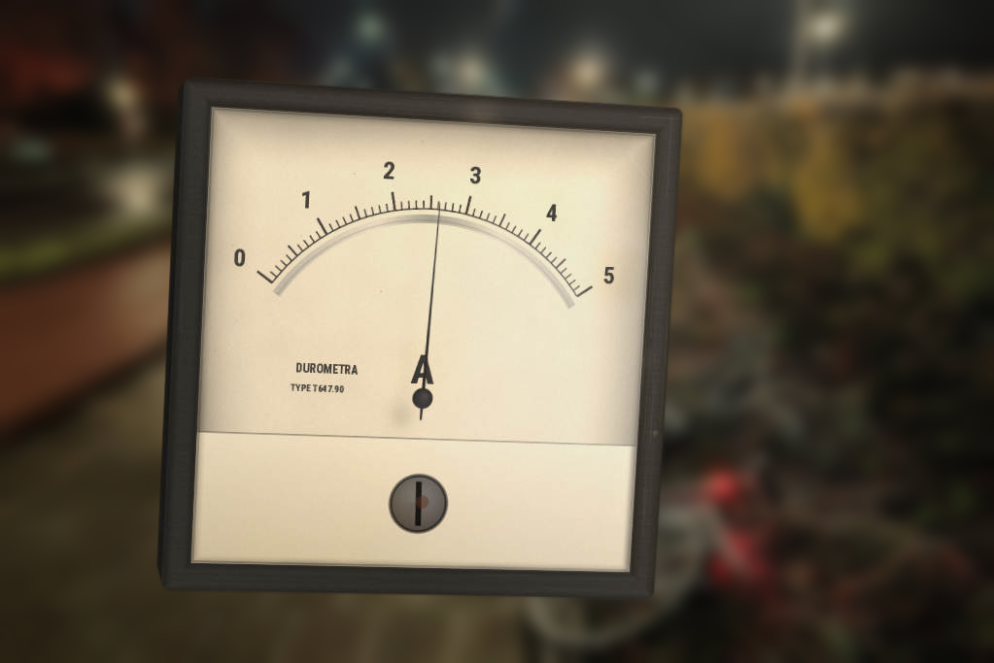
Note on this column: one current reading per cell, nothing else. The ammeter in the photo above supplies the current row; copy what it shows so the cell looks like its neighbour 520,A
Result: 2.6,A
